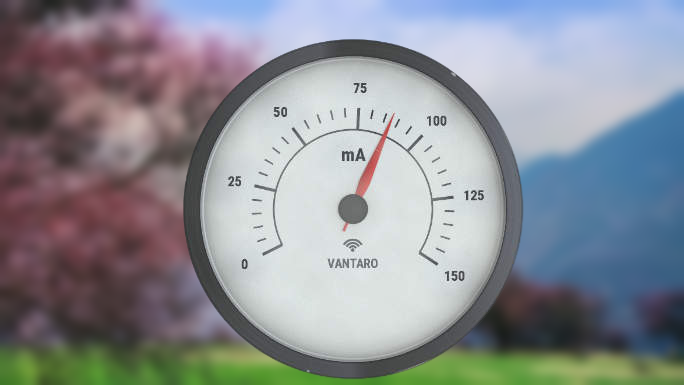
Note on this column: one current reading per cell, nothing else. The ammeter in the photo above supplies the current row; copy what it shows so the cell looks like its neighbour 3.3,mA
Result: 87.5,mA
